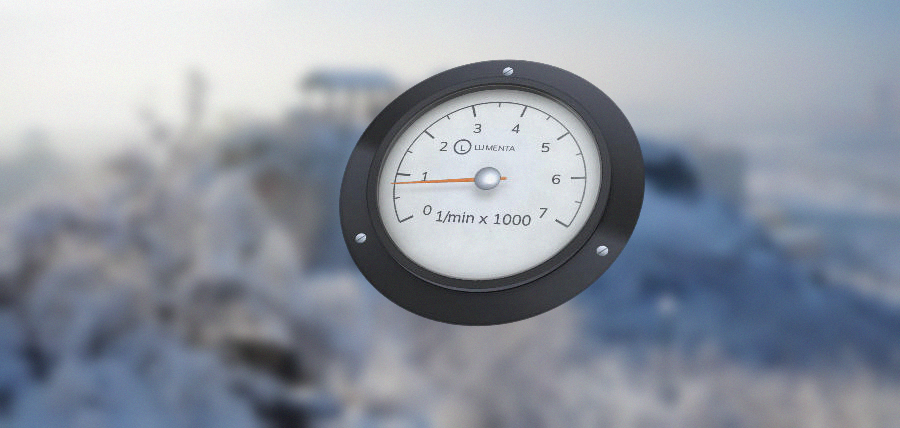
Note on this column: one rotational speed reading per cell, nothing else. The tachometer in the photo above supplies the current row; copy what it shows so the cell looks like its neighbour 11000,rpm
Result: 750,rpm
